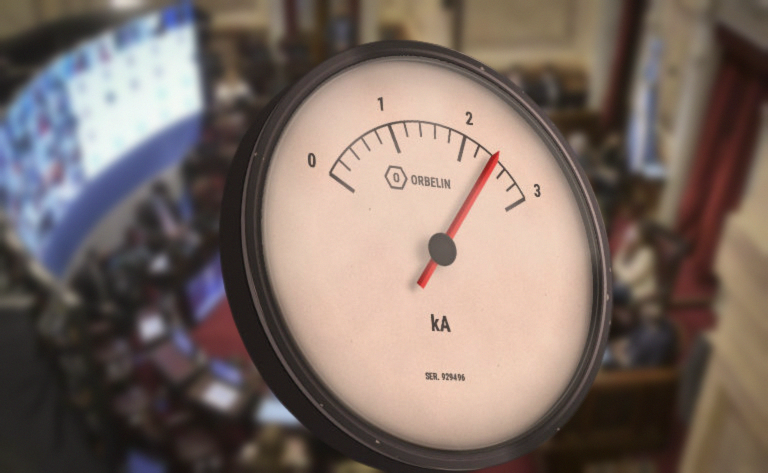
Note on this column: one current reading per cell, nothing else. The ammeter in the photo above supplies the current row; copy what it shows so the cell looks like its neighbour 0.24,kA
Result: 2.4,kA
